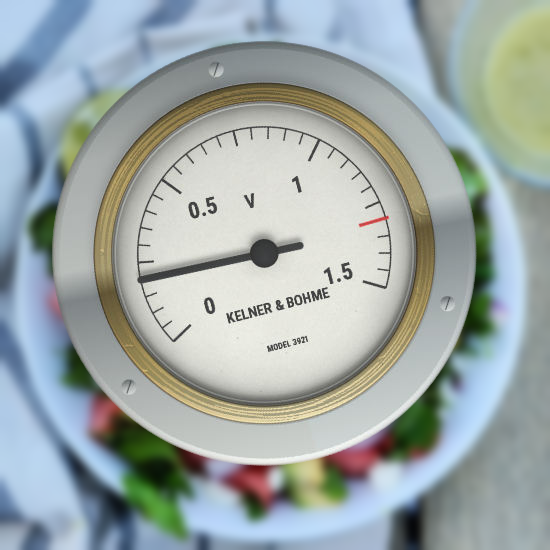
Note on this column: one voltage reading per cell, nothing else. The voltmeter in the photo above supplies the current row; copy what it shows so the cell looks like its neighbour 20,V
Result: 0.2,V
